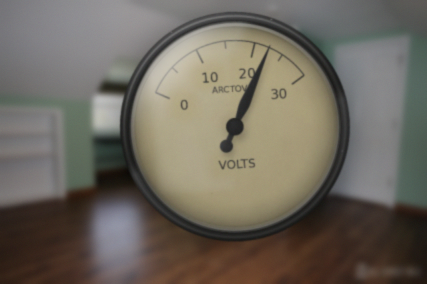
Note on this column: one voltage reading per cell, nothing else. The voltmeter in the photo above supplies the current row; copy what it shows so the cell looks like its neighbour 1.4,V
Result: 22.5,V
